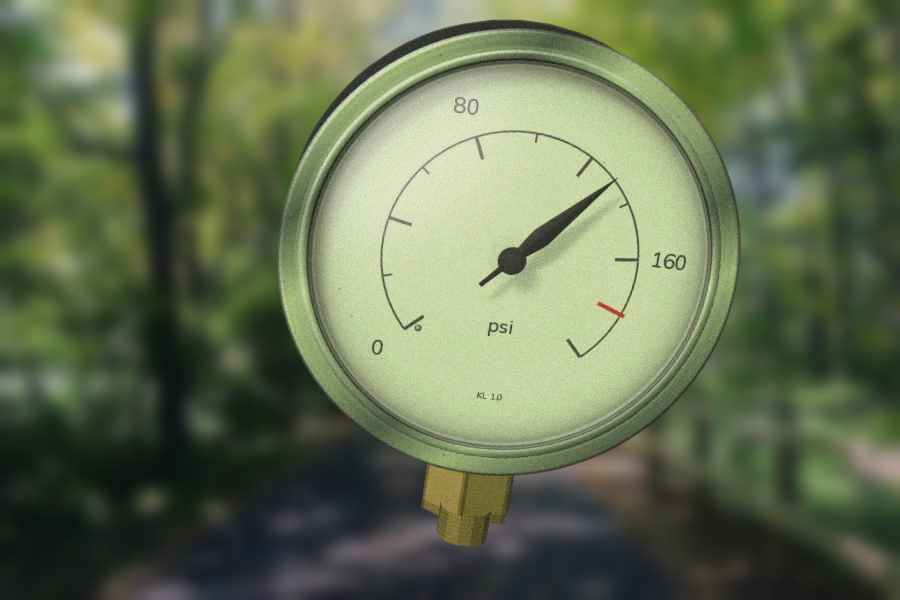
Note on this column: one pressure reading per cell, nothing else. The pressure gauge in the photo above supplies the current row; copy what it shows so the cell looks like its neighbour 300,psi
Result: 130,psi
